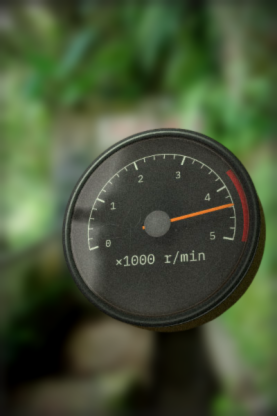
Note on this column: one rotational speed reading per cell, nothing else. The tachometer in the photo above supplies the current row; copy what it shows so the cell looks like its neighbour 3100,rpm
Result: 4400,rpm
